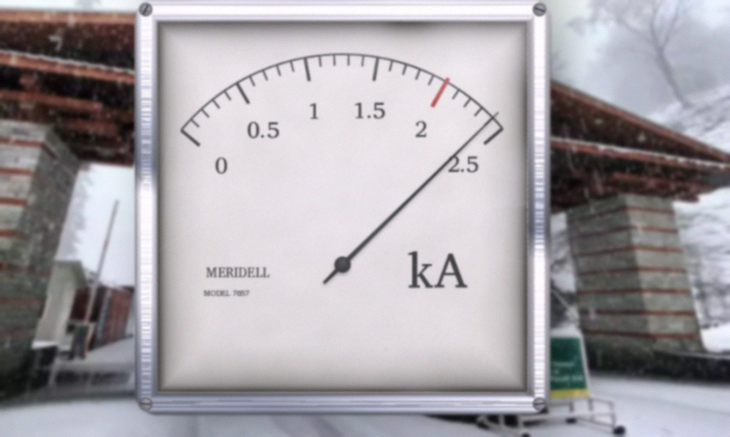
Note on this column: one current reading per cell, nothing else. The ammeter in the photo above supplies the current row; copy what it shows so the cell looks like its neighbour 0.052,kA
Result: 2.4,kA
